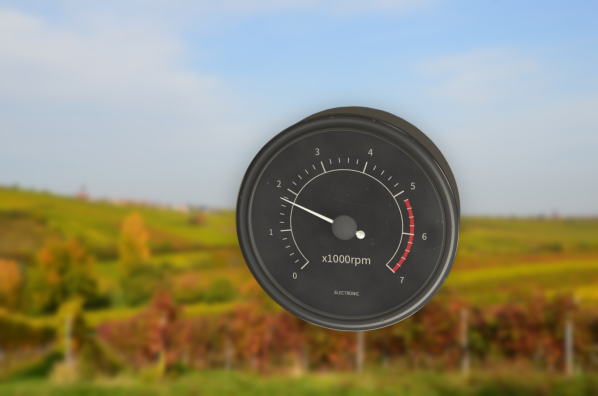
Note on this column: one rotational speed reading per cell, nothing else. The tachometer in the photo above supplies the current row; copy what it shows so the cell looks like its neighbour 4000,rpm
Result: 1800,rpm
